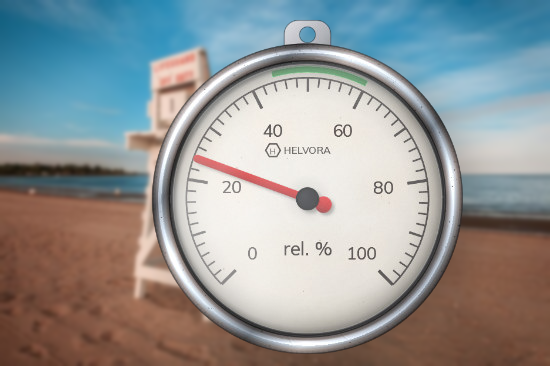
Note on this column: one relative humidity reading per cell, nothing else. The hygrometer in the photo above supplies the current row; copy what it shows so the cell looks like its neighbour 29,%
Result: 24,%
